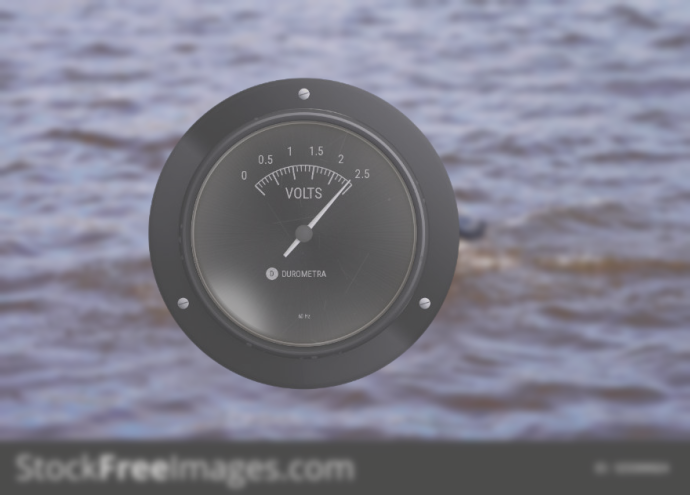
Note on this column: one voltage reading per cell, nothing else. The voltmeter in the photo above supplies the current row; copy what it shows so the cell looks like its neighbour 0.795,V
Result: 2.4,V
